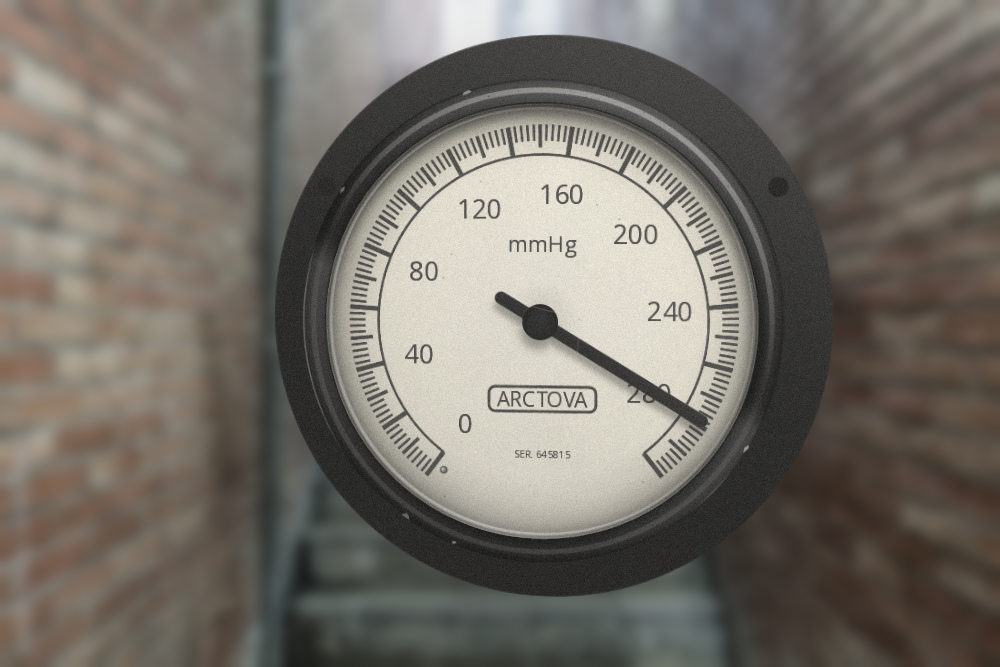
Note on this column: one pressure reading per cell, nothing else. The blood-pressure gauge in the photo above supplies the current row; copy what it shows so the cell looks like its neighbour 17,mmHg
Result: 278,mmHg
